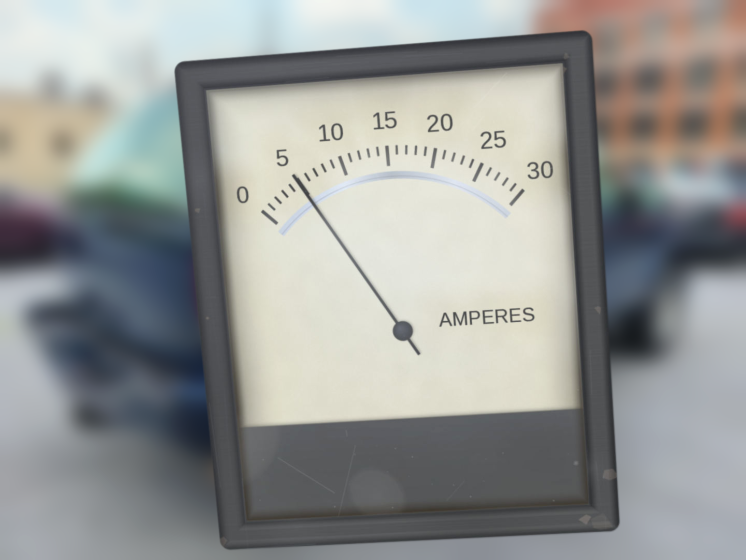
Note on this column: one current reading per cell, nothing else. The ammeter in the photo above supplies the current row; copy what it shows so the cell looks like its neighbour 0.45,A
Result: 5,A
